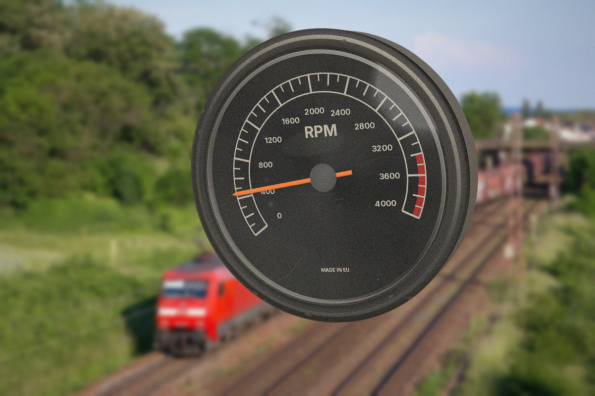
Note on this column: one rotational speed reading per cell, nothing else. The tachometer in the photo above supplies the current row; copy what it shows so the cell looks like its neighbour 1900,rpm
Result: 450,rpm
